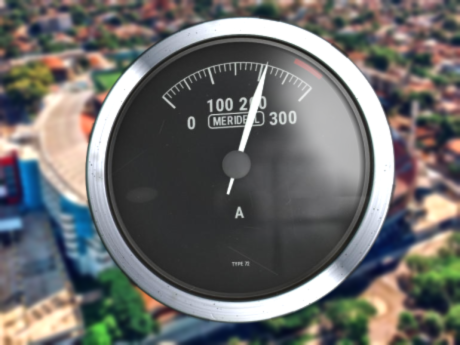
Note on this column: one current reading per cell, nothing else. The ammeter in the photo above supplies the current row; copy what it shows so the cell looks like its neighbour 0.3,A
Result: 210,A
